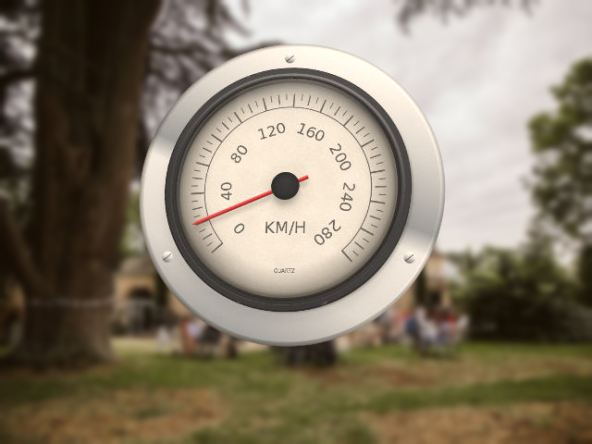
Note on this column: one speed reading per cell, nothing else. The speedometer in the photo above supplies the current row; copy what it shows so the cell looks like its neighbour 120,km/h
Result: 20,km/h
